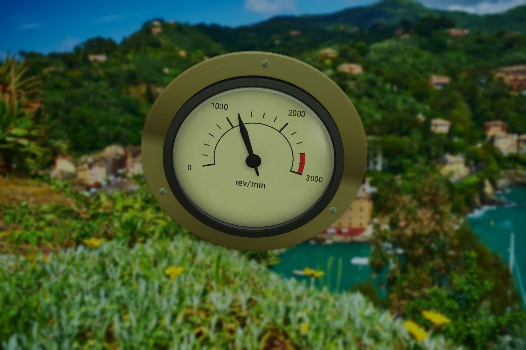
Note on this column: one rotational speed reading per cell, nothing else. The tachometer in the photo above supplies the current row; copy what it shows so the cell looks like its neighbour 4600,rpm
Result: 1200,rpm
